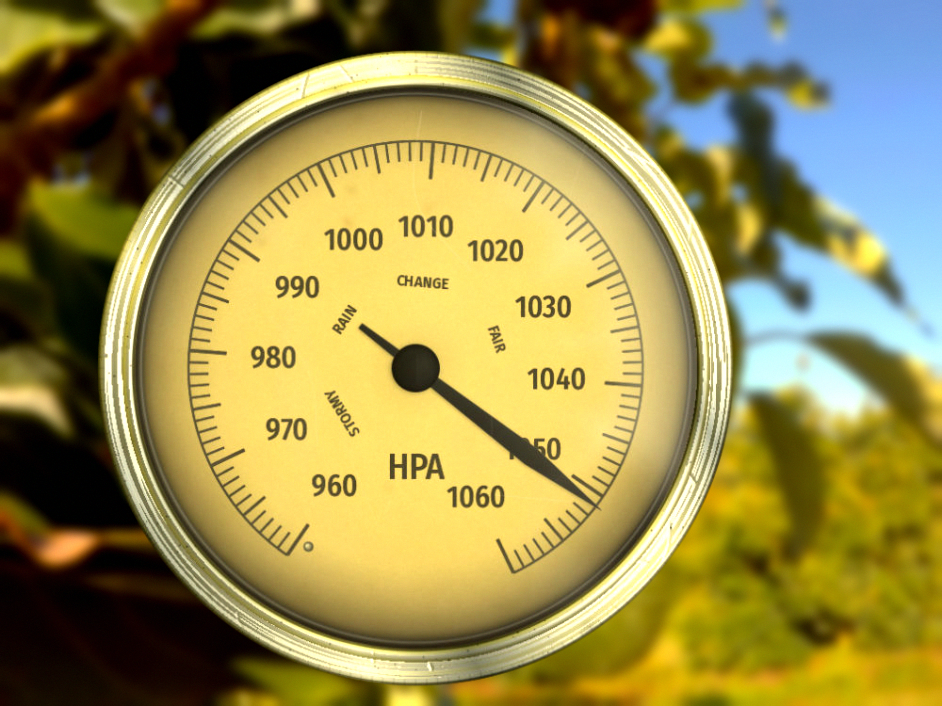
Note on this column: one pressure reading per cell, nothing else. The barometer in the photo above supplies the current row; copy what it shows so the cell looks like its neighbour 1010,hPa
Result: 1051,hPa
